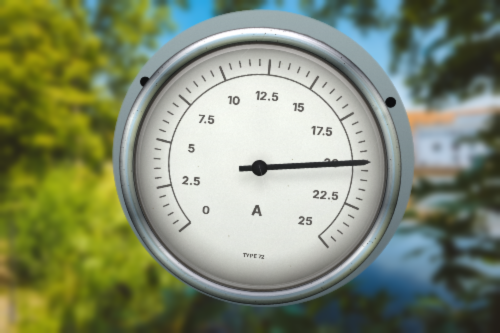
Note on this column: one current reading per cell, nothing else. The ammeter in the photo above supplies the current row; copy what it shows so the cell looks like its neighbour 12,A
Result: 20,A
